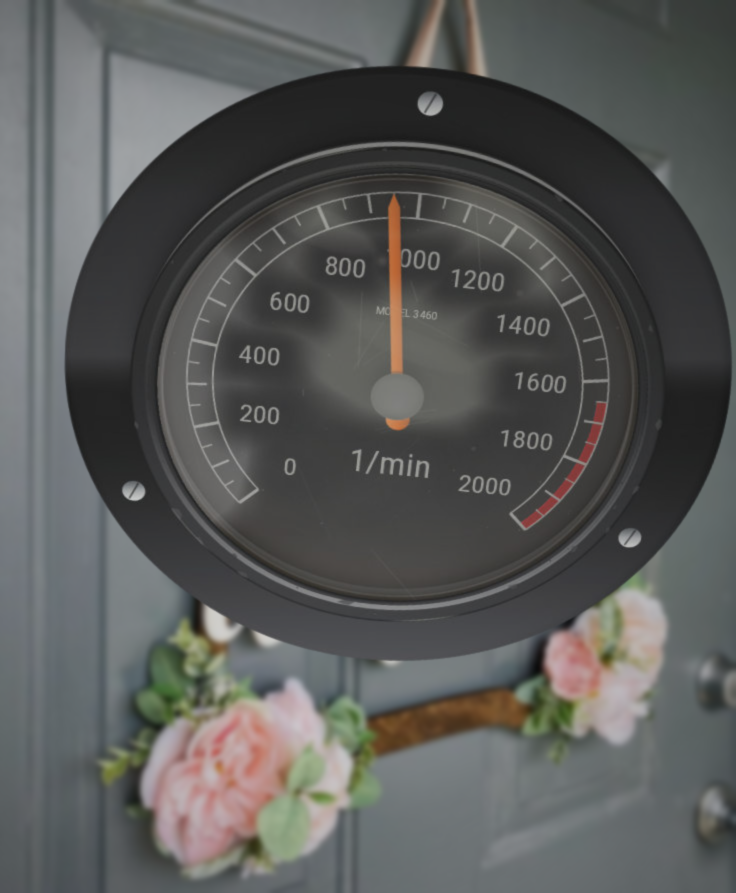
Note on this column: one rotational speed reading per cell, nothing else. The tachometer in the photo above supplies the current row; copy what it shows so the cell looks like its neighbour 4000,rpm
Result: 950,rpm
